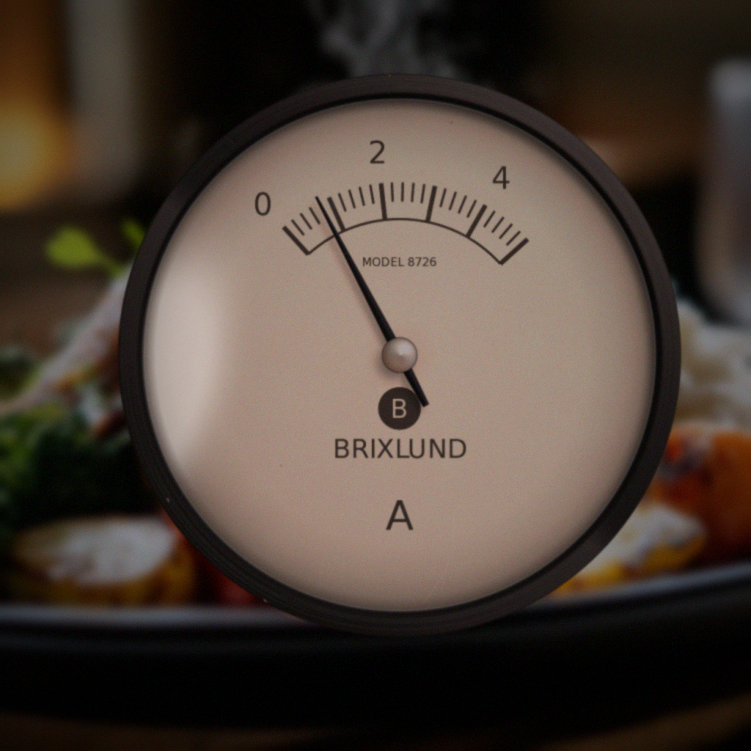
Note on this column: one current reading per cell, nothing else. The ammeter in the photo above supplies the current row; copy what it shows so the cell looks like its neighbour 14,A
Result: 0.8,A
